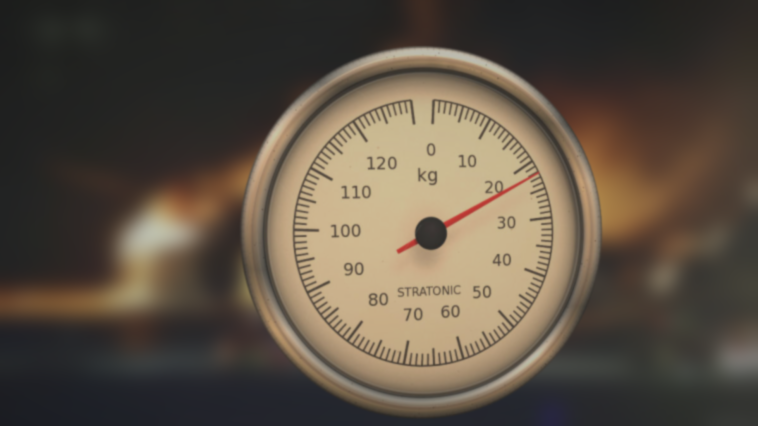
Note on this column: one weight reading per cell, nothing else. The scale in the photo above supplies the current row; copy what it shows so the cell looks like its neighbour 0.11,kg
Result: 22,kg
